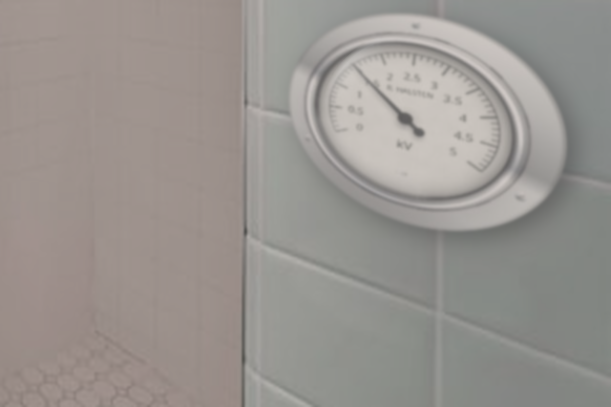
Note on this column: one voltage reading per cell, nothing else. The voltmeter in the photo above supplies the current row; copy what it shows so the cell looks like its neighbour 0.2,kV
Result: 1.5,kV
